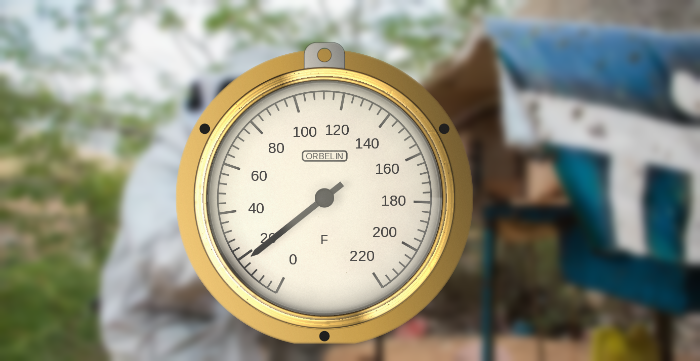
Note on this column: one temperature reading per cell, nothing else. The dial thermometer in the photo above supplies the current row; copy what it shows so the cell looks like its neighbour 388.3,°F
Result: 18,°F
